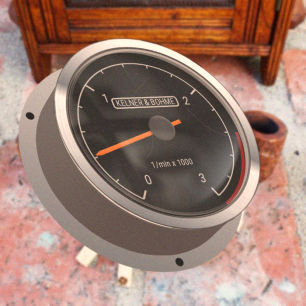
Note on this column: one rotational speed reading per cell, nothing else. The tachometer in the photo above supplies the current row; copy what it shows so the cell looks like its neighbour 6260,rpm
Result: 400,rpm
